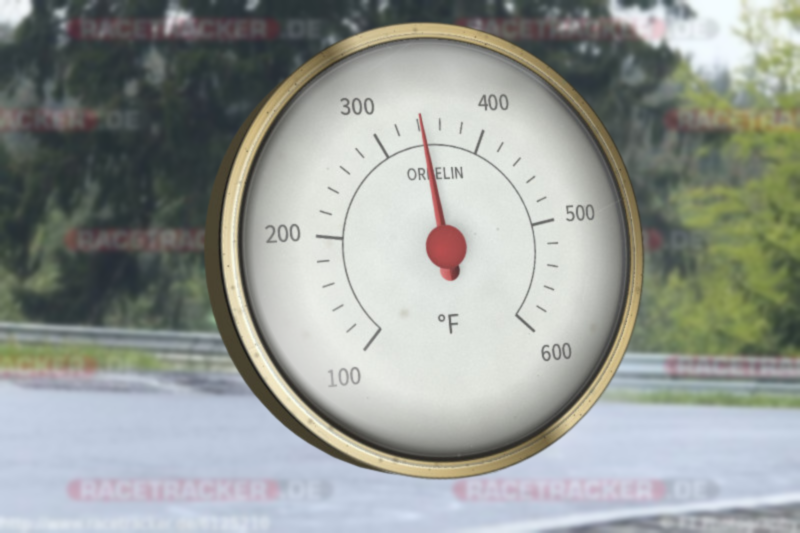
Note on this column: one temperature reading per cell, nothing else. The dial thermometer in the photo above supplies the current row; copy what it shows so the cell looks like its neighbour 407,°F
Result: 340,°F
